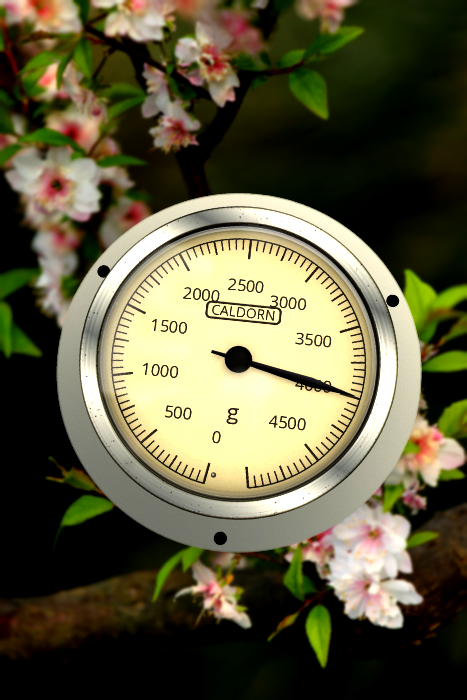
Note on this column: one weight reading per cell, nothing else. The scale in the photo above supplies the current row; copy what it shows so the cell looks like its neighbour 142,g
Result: 4000,g
